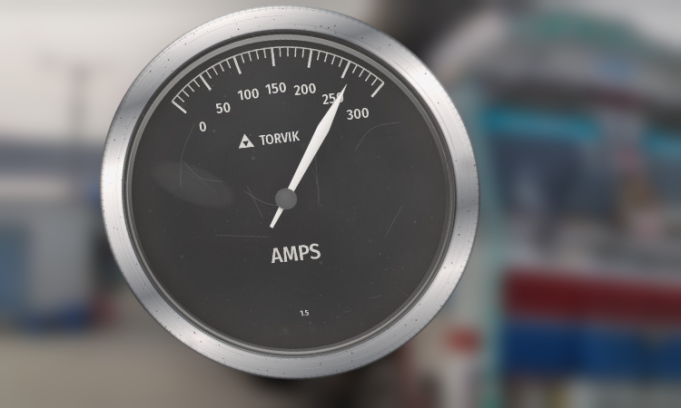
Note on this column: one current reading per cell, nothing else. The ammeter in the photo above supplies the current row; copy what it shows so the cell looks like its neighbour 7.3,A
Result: 260,A
